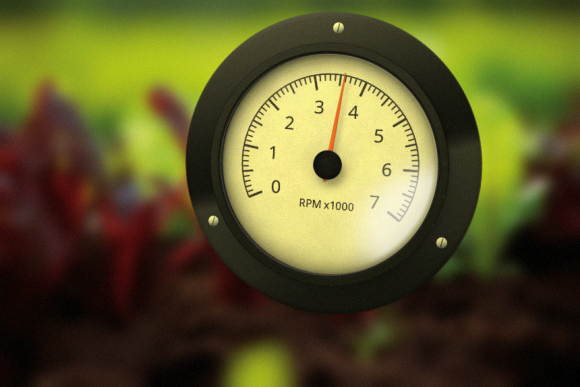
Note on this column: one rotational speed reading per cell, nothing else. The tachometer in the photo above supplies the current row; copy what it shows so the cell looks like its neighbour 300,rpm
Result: 3600,rpm
